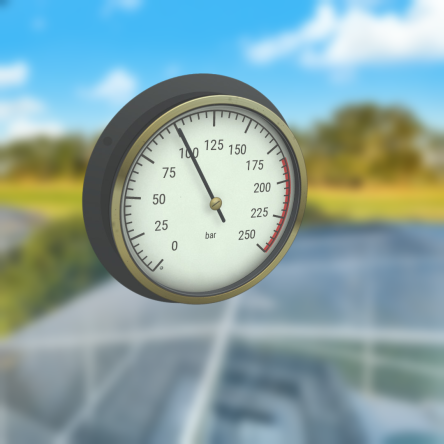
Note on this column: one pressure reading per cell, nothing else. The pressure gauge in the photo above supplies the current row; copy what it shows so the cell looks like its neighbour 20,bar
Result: 100,bar
